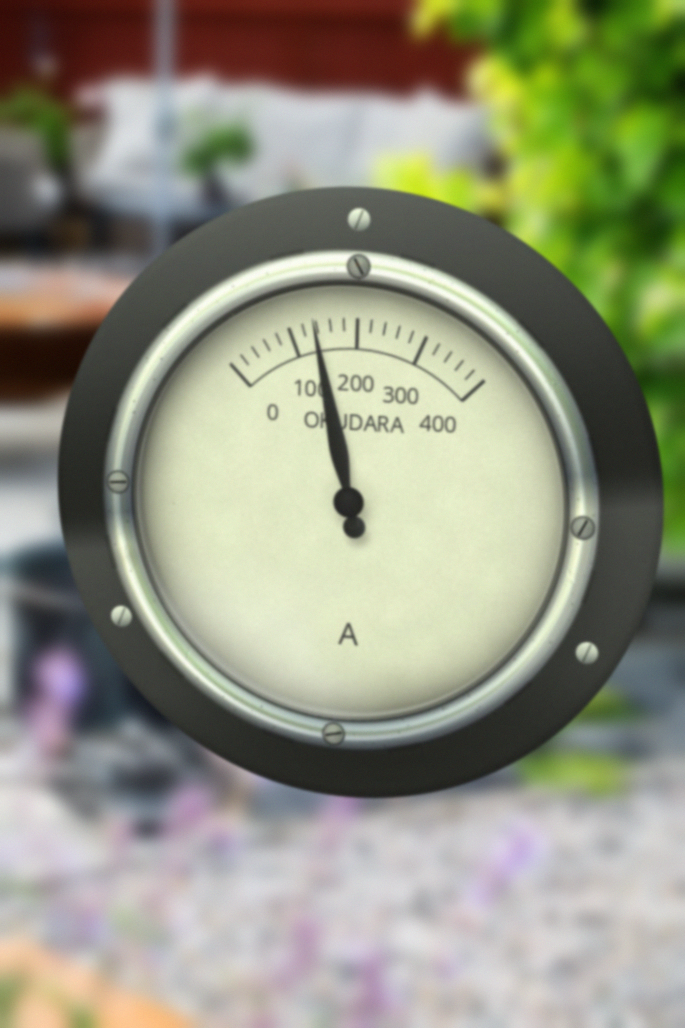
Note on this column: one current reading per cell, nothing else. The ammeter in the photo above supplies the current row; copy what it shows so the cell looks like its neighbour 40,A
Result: 140,A
